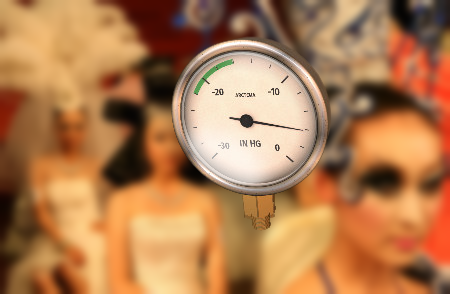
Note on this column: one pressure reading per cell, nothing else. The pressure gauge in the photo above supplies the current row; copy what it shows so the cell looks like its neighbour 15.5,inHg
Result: -4,inHg
